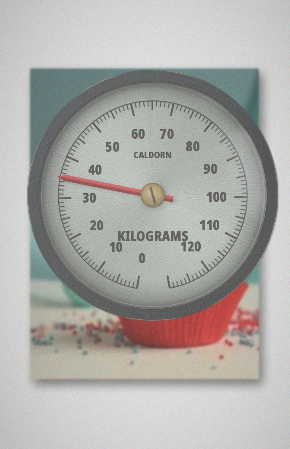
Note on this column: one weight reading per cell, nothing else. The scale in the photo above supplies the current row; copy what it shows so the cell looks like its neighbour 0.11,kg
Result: 35,kg
